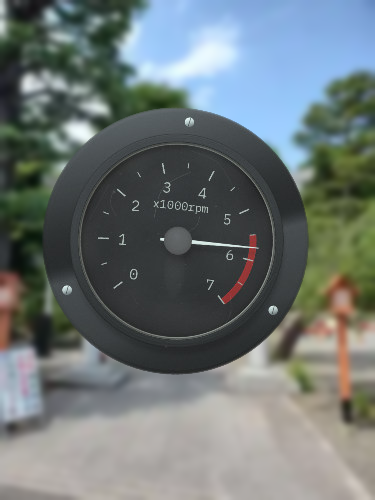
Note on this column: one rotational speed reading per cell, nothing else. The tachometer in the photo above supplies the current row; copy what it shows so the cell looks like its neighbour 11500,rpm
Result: 5750,rpm
